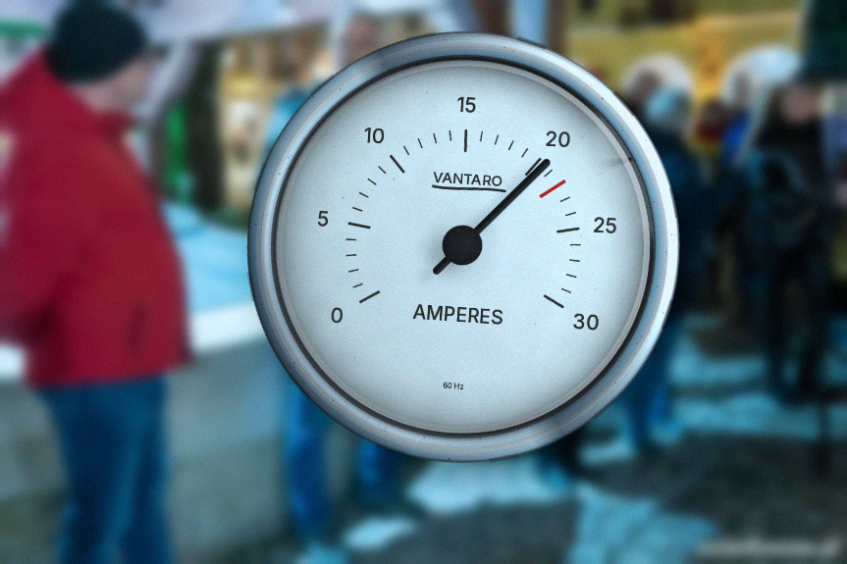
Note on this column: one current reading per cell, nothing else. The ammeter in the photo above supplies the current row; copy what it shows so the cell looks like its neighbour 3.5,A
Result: 20.5,A
